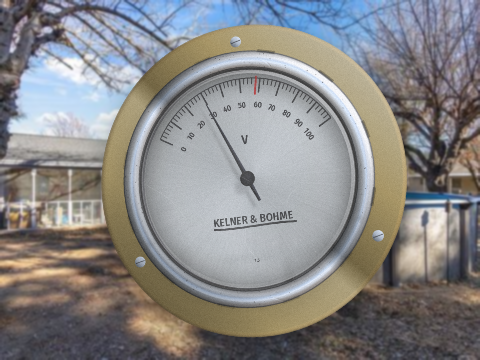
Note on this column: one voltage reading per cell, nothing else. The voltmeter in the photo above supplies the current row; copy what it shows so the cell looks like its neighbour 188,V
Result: 30,V
